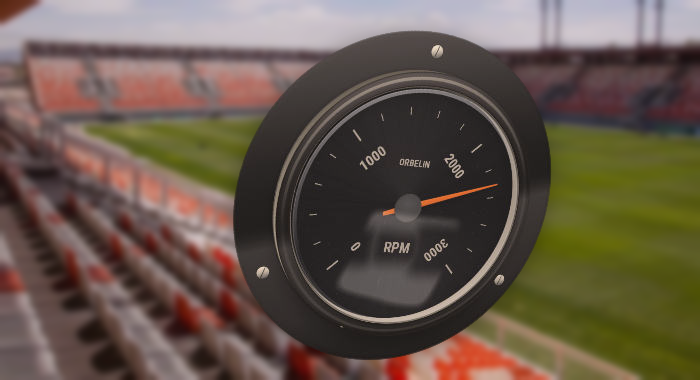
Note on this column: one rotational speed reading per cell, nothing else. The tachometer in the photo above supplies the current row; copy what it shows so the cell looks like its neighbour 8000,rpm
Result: 2300,rpm
